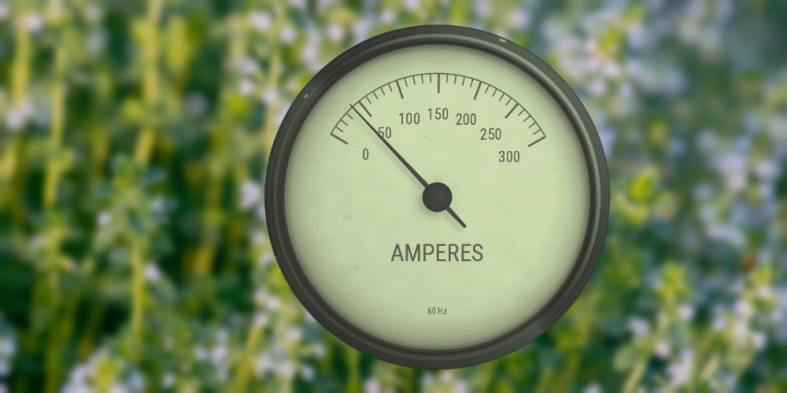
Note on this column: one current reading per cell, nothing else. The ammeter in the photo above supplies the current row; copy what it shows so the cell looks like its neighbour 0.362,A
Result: 40,A
